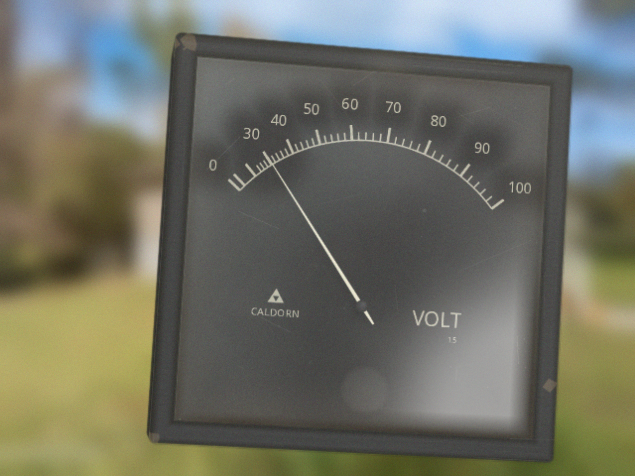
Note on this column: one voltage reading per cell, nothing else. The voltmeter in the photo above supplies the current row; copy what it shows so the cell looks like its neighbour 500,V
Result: 30,V
